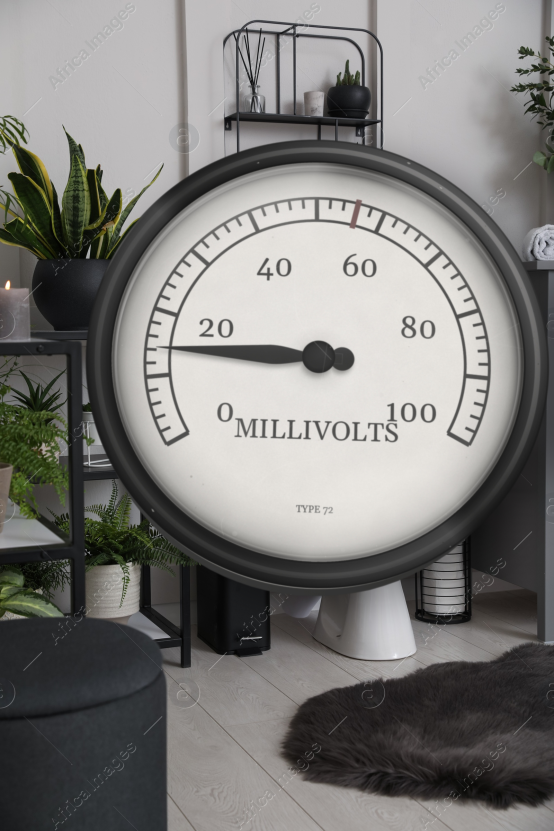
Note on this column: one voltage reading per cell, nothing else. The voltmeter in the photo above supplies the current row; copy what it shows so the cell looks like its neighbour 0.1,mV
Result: 14,mV
